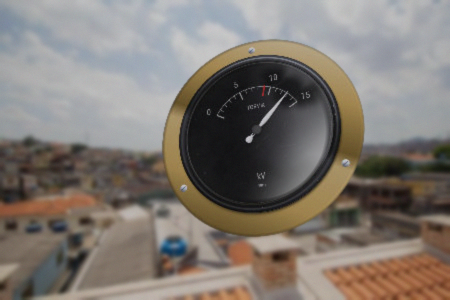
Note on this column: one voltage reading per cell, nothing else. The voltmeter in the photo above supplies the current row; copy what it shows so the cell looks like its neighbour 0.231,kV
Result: 13,kV
